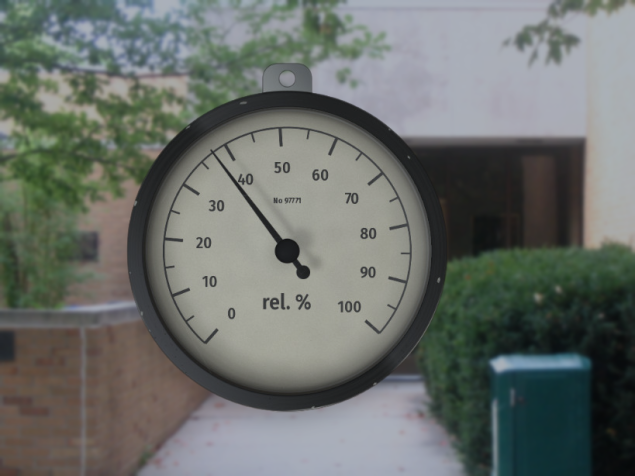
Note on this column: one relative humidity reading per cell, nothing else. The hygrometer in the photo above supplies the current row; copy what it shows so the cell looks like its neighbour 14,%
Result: 37.5,%
